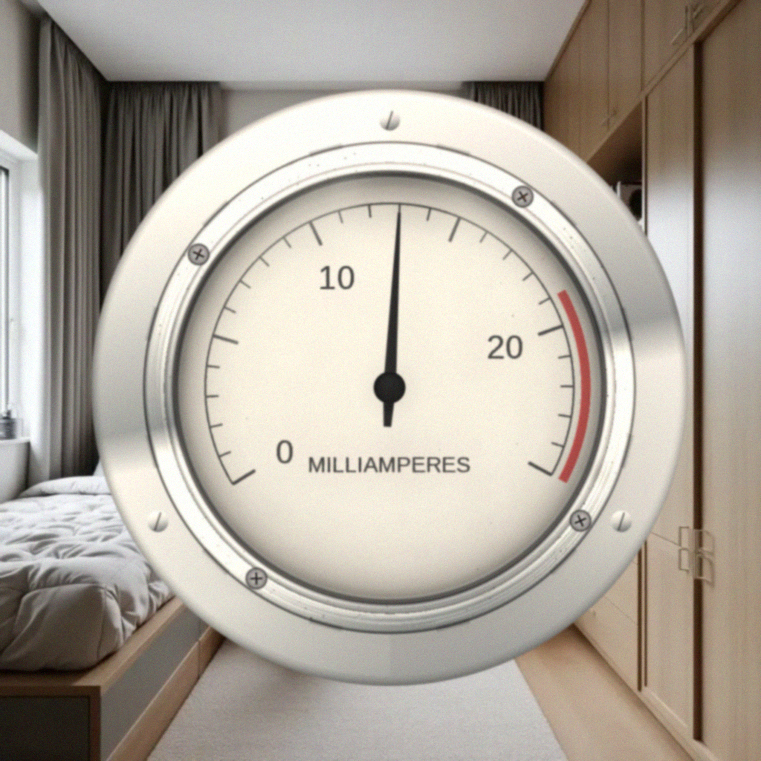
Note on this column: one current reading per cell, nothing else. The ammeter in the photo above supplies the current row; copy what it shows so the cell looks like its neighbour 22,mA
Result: 13,mA
